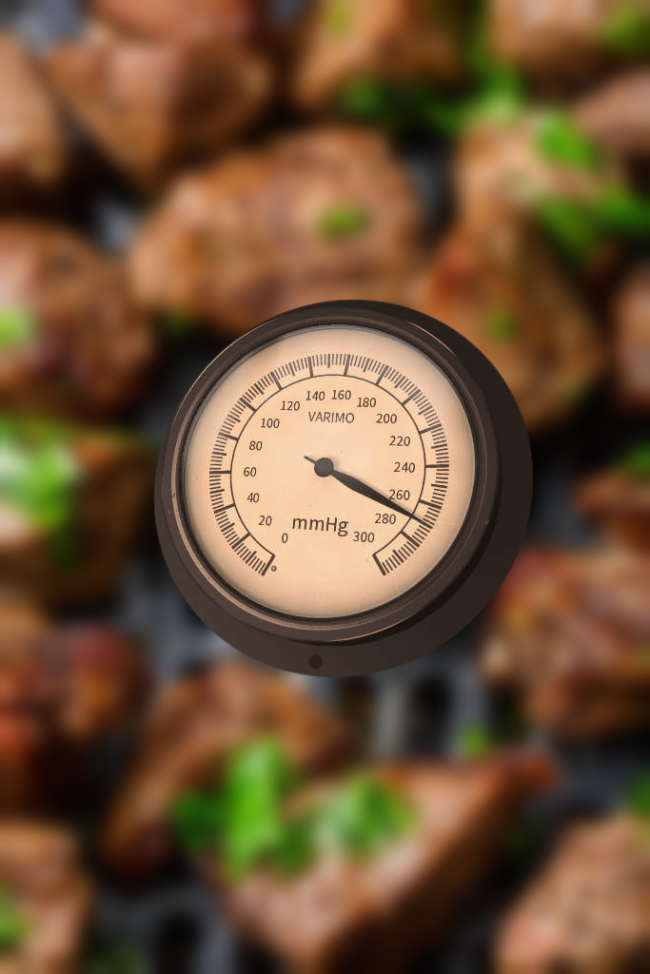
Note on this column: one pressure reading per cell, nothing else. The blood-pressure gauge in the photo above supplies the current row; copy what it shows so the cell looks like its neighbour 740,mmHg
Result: 270,mmHg
